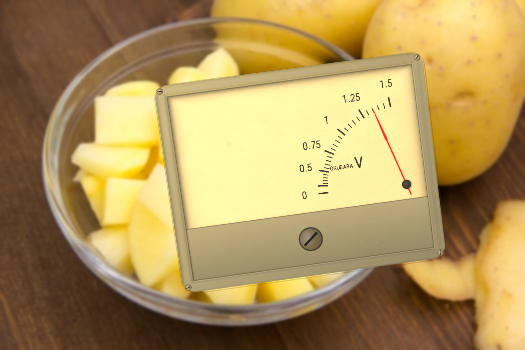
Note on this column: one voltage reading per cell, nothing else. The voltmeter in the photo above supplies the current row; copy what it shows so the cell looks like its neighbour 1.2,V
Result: 1.35,V
